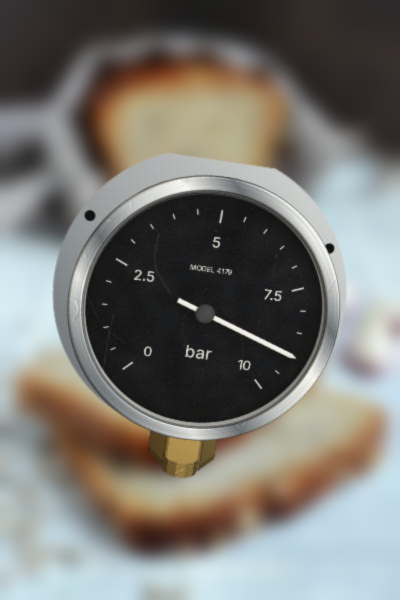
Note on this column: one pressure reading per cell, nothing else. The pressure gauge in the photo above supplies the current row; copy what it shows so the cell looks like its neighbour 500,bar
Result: 9,bar
